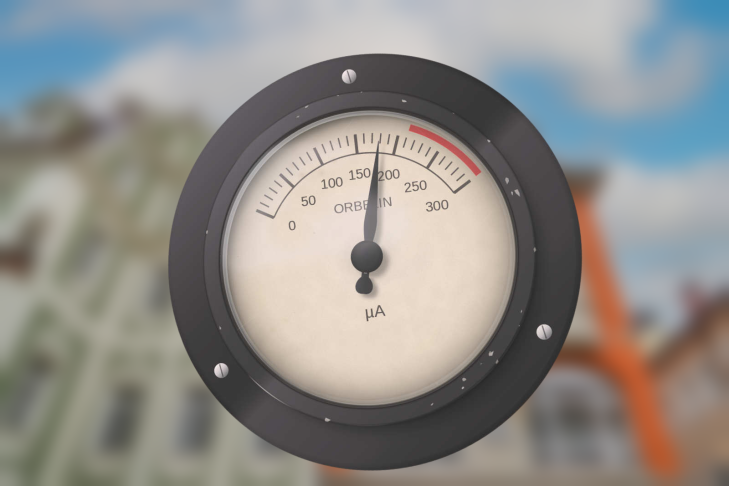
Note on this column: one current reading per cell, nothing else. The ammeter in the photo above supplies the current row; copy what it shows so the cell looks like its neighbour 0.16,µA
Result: 180,µA
